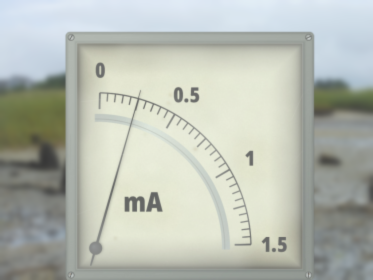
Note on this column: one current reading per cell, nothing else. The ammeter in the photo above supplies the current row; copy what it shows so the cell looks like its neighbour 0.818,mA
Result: 0.25,mA
